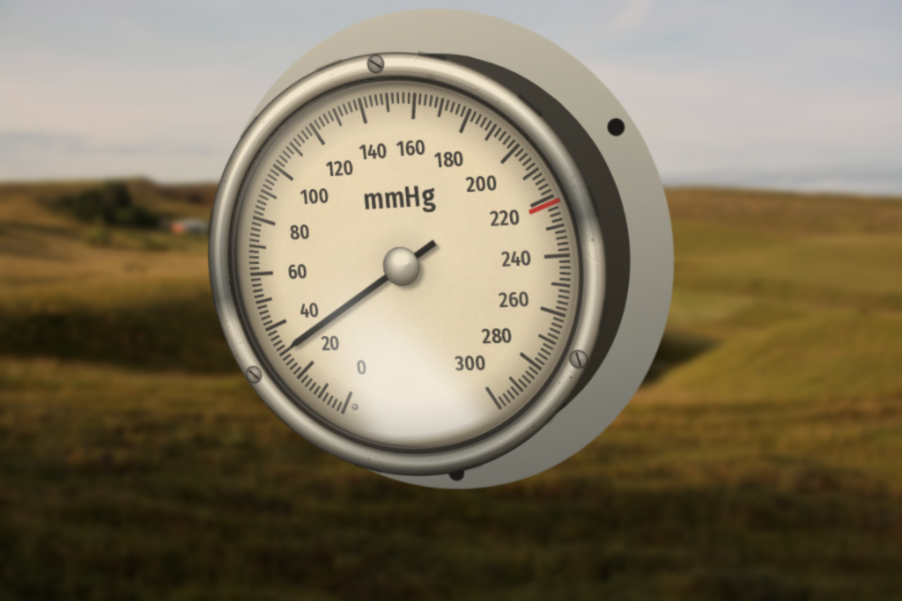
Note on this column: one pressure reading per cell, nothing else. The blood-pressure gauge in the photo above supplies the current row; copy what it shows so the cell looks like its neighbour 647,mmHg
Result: 30,mmHg
